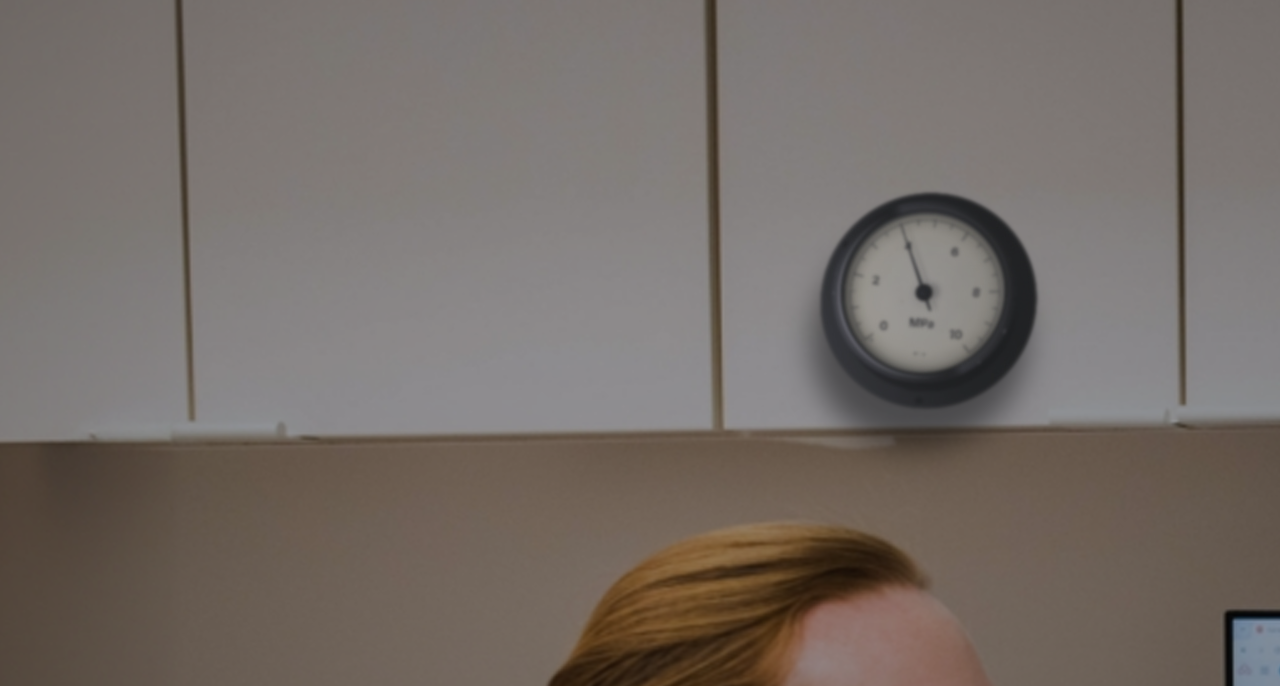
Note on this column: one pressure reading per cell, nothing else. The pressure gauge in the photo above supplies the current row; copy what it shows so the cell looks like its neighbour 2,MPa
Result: 4,MPa
